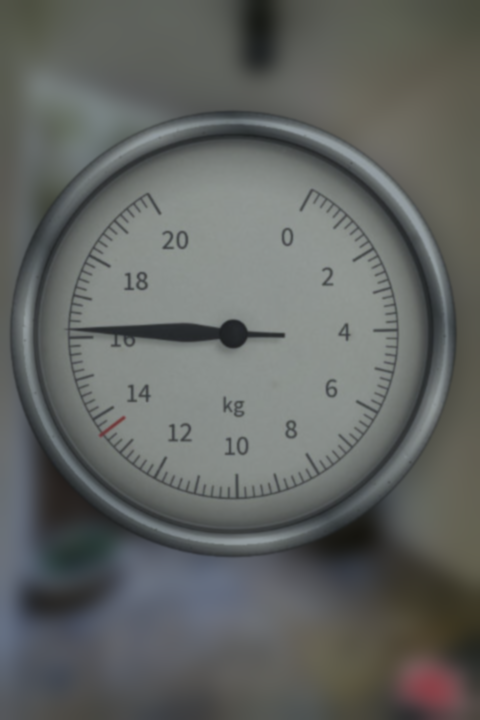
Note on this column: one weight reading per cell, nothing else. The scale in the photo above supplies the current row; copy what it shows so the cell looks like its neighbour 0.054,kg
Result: 16.2,kg
